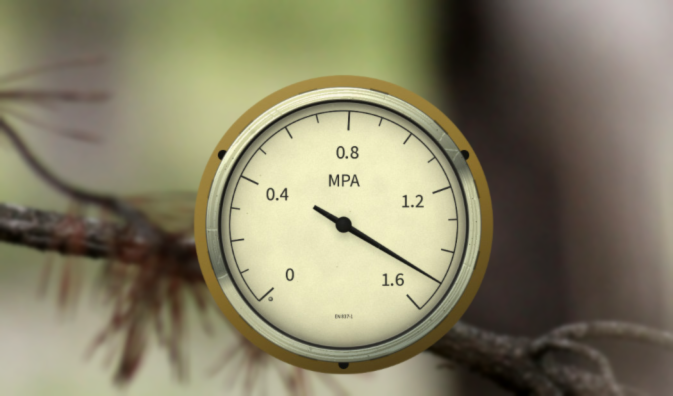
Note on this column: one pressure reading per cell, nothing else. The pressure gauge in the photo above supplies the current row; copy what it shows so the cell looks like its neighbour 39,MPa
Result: 1.5,MPa
